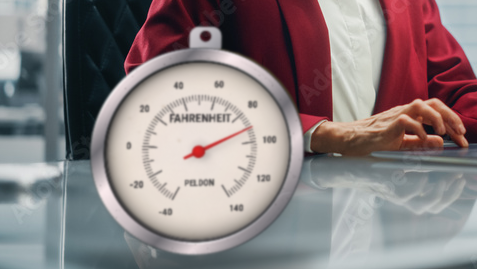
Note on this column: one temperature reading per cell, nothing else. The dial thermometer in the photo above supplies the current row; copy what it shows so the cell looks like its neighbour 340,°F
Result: 90,°F
